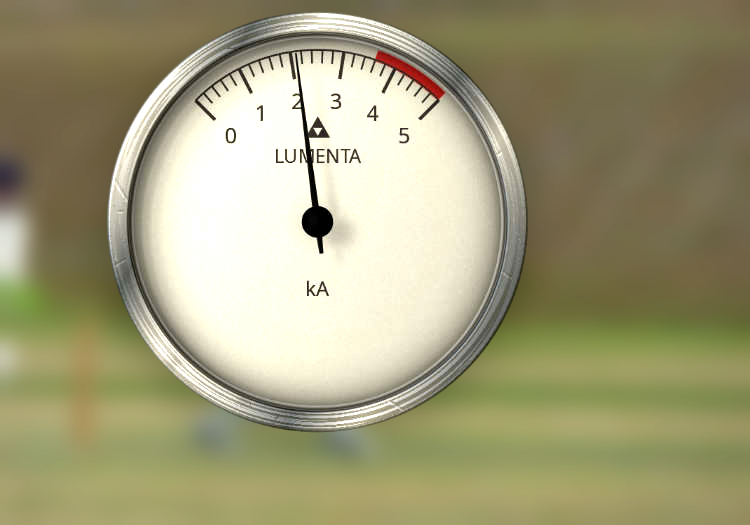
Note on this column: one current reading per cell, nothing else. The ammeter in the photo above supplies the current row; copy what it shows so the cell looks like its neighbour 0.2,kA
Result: 2.1,kA
